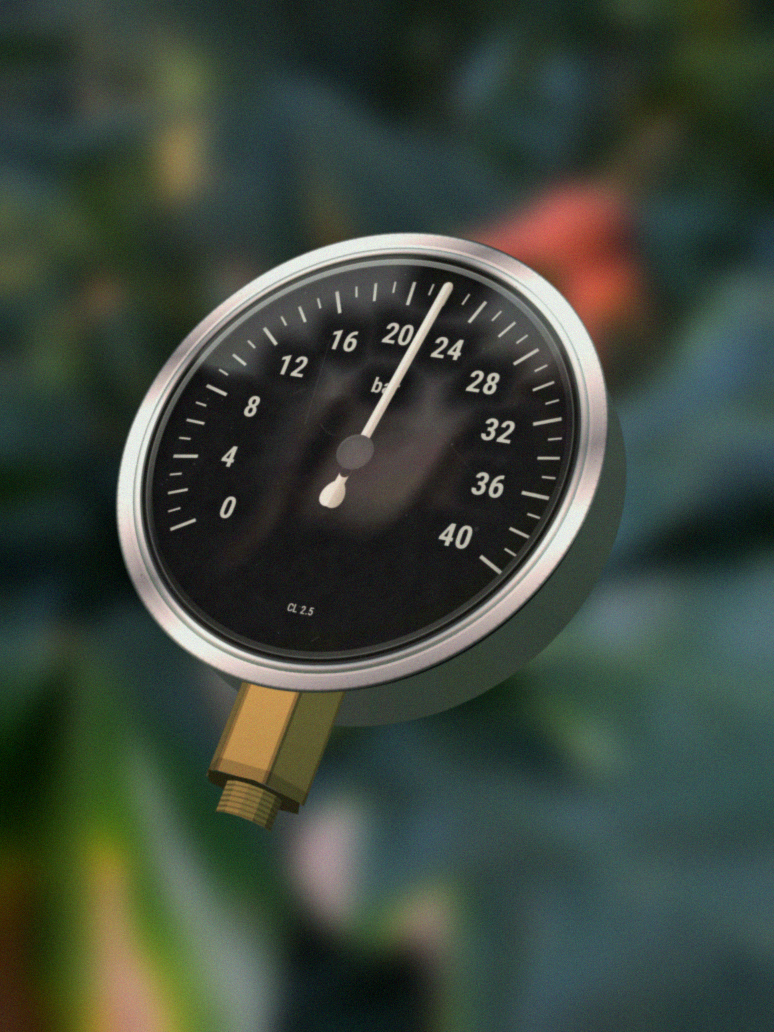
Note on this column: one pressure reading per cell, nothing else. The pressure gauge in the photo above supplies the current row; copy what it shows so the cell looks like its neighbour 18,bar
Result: 22,bar
